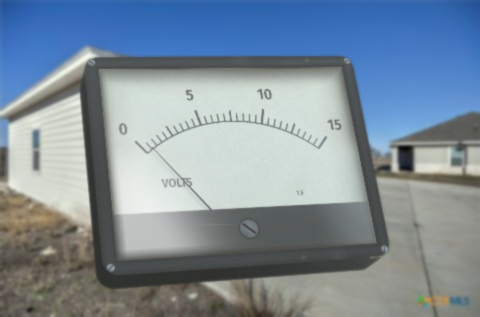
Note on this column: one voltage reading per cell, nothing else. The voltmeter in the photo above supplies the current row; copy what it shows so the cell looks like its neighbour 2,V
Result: 0.5,V
